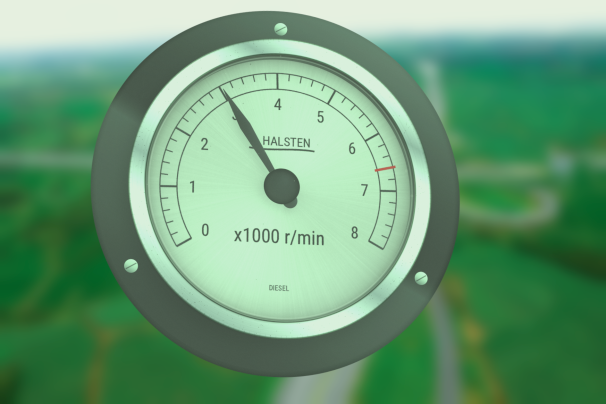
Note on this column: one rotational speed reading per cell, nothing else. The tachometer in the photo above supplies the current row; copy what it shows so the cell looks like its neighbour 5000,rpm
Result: 3000,rpm
